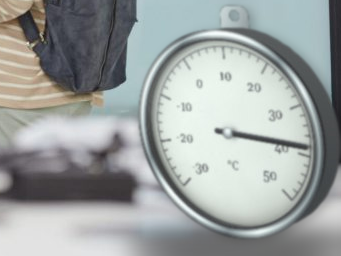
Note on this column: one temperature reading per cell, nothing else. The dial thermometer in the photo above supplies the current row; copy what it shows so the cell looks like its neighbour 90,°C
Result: 38,°C
